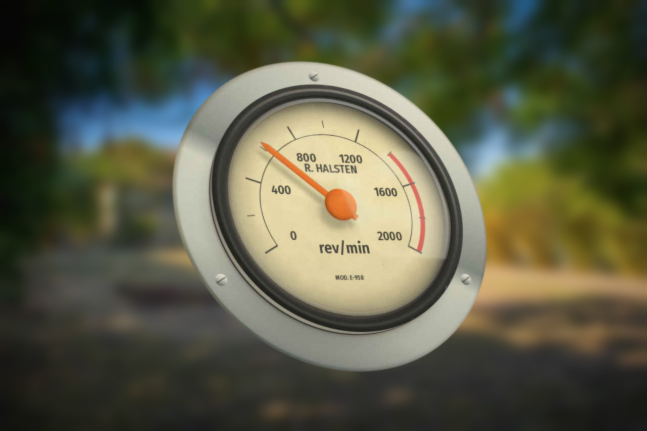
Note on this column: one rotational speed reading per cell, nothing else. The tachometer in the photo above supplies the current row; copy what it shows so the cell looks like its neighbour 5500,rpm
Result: 600,rpm
